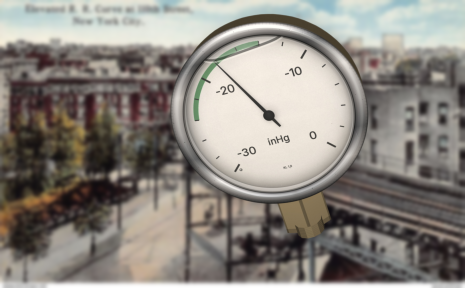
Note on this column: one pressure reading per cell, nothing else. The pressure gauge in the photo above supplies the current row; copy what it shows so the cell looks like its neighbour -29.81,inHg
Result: -18,inHg
